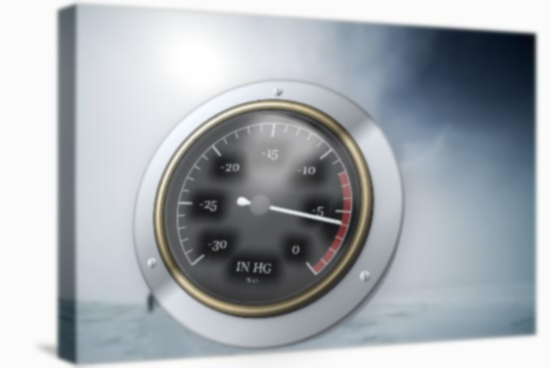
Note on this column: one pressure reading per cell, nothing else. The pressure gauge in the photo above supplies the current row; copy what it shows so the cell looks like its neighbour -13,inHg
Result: -4,inHg
